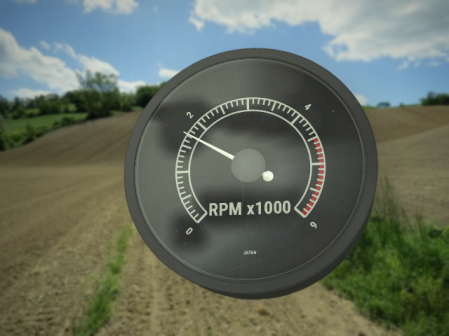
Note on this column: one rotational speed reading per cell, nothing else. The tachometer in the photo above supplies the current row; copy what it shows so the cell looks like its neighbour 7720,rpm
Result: 1700,rpm
